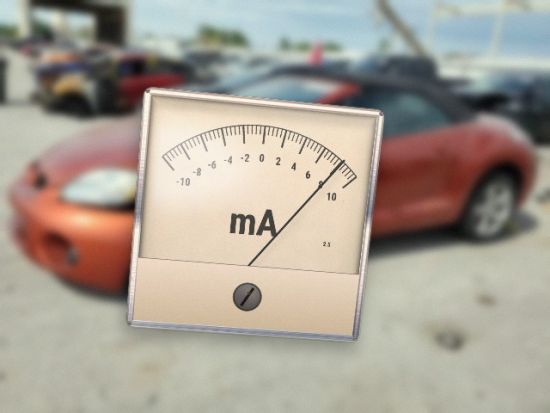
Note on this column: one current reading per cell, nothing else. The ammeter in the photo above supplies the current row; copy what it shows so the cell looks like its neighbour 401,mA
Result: 8,mA
